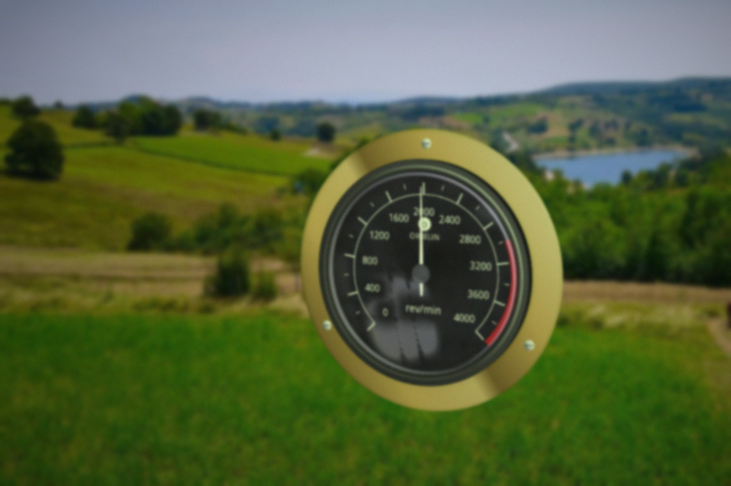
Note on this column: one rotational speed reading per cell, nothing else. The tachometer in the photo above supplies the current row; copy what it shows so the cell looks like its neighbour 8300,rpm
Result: 2000,rpm
